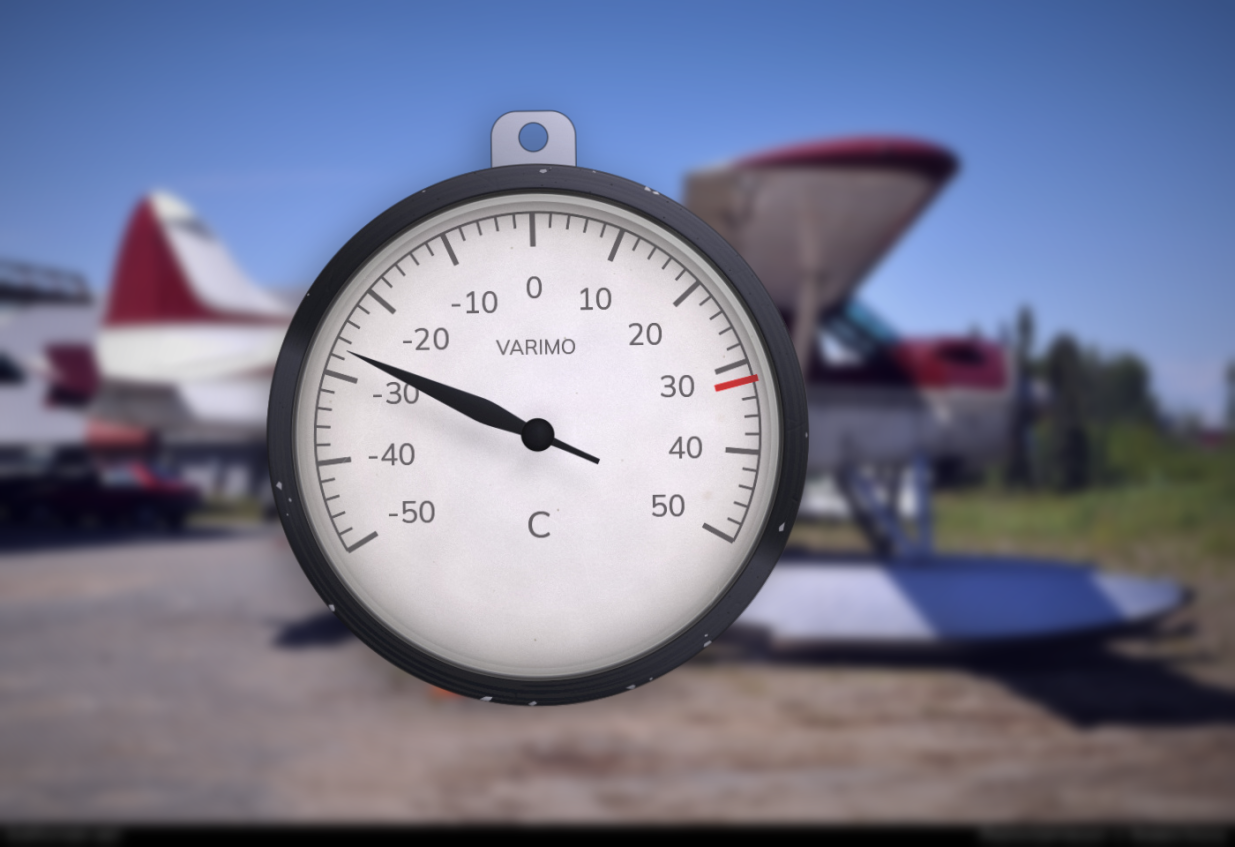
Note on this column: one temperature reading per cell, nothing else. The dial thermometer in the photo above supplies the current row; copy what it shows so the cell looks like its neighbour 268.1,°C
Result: -27,°C
